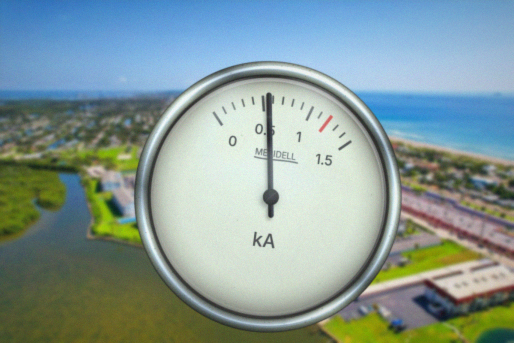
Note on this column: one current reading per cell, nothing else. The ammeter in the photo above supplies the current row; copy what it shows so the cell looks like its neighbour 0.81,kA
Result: 0.55,kA
